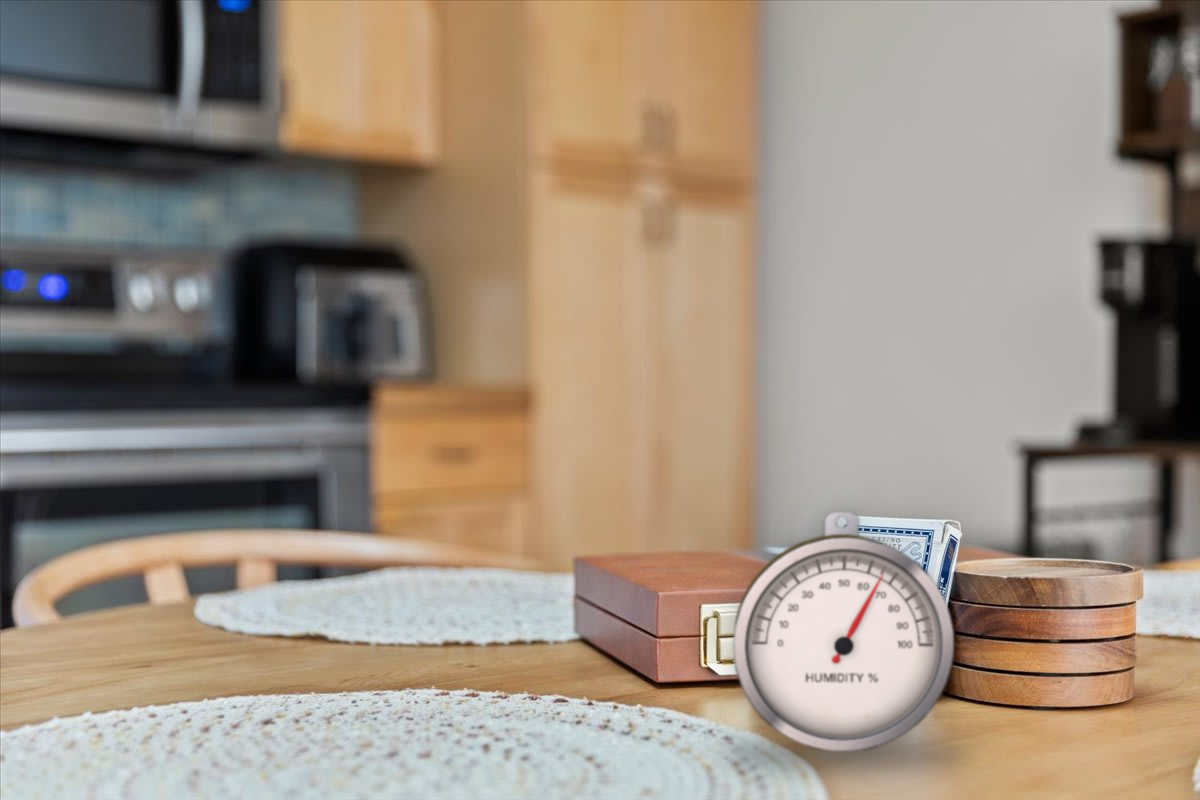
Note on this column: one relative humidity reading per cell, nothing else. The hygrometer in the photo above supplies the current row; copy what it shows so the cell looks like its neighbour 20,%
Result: 65,%
